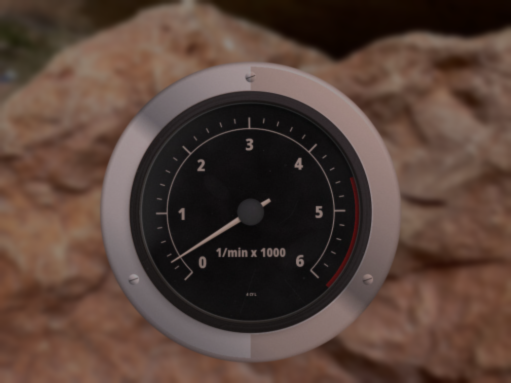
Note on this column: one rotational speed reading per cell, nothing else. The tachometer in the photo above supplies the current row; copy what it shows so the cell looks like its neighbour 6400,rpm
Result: 300,rpm
